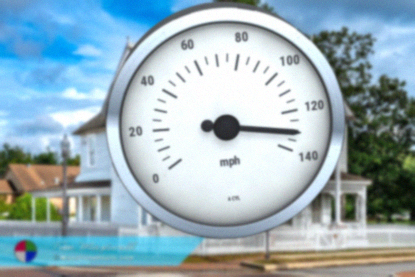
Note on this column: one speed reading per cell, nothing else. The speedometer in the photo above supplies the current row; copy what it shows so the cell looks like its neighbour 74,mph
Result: 130,mph
